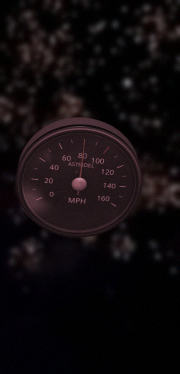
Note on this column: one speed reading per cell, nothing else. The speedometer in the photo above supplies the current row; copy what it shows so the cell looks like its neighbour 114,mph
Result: 80,mph
